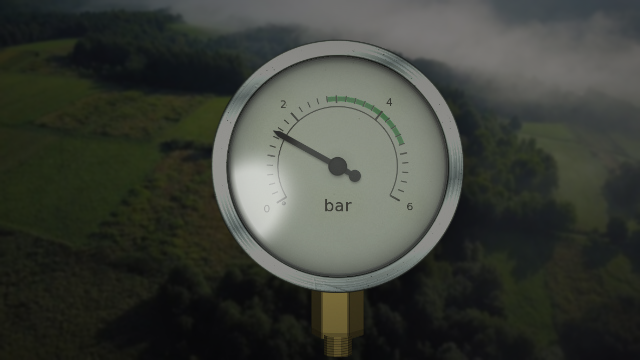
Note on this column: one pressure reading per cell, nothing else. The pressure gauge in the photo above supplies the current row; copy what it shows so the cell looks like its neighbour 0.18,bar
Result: 1.5,bar
